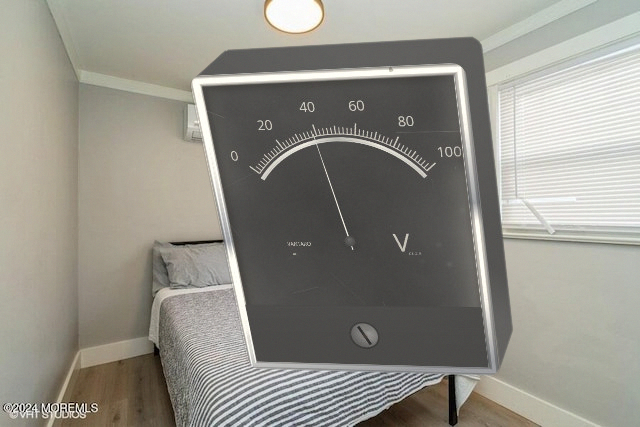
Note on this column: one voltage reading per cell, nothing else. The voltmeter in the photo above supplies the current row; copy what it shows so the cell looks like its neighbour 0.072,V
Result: 40,V
